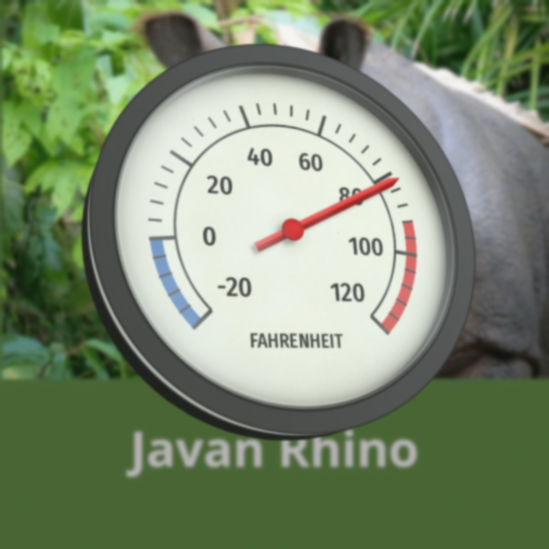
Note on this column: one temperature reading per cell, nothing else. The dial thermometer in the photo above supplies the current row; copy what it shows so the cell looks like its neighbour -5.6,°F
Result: 82,°F
